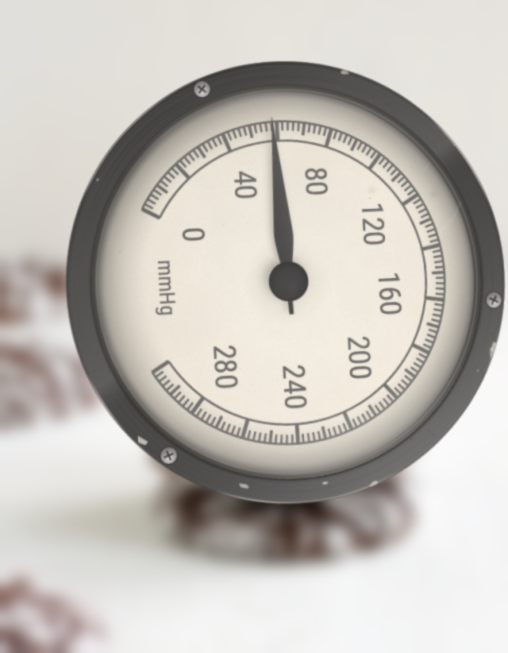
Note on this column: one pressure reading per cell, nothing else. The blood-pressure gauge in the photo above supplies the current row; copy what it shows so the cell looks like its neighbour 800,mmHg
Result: 58,mmHg
